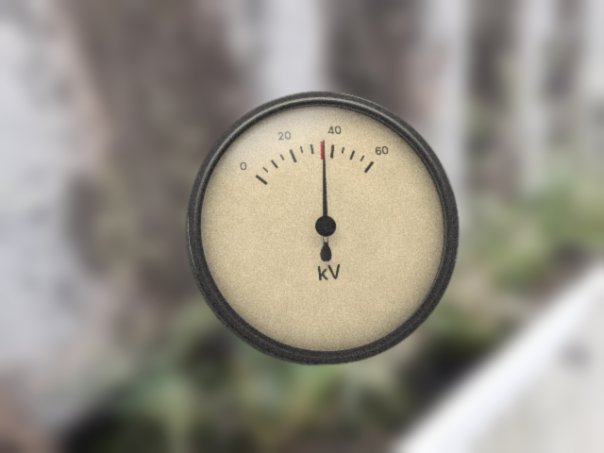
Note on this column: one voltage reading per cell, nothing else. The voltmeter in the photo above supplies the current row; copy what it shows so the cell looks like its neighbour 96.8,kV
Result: 35,kV
